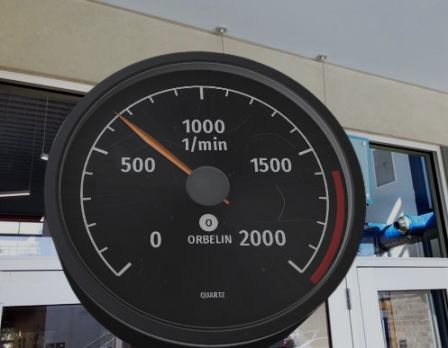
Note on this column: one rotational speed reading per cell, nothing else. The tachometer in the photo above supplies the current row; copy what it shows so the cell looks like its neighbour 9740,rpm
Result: 650,rpm
